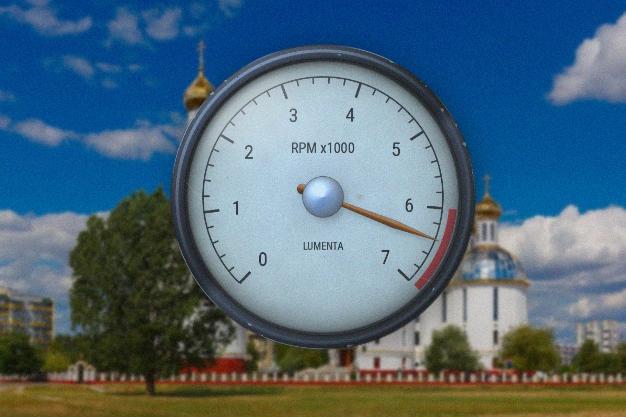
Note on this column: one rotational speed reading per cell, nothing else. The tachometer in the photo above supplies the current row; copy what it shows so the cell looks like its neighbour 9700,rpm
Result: 6400,rpm
